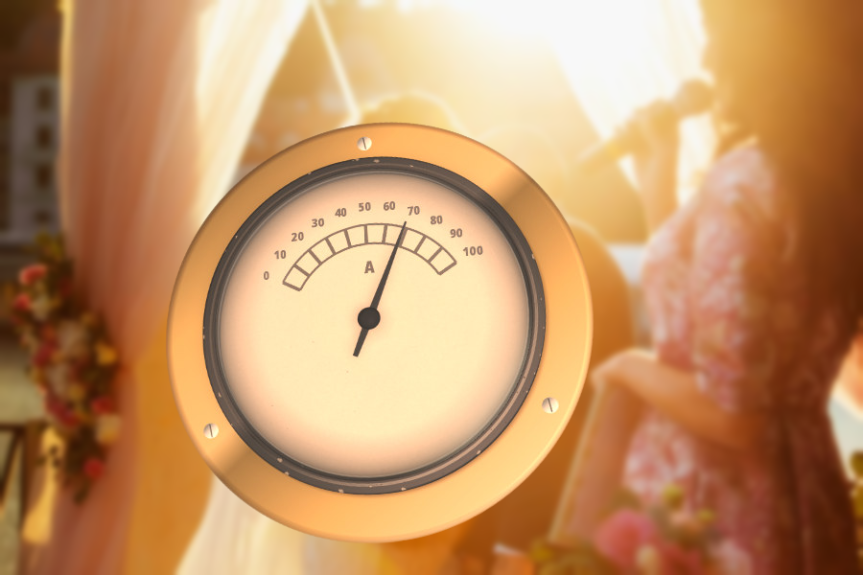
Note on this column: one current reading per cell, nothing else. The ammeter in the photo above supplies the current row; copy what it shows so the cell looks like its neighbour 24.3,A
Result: 70,A
